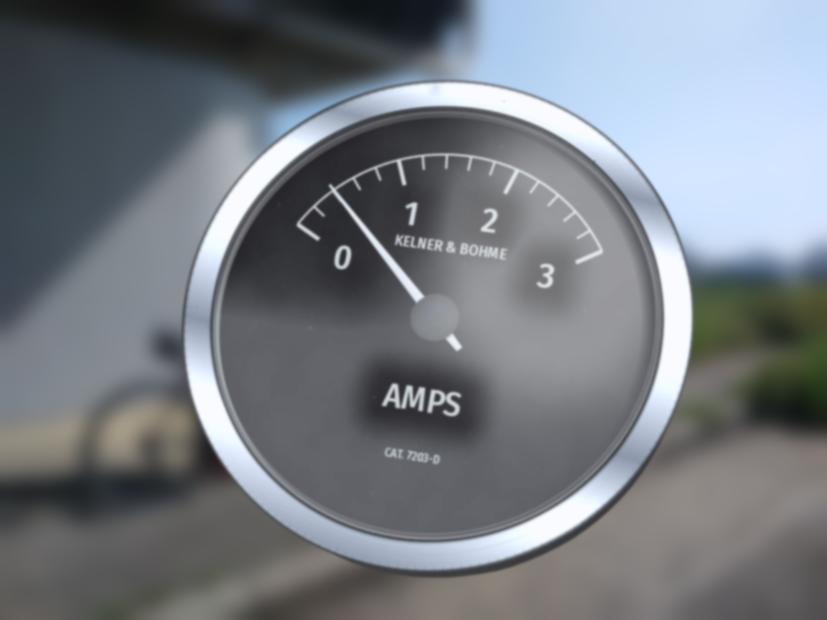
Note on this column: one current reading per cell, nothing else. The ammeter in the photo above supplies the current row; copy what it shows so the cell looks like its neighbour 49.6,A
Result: 0.4,A
